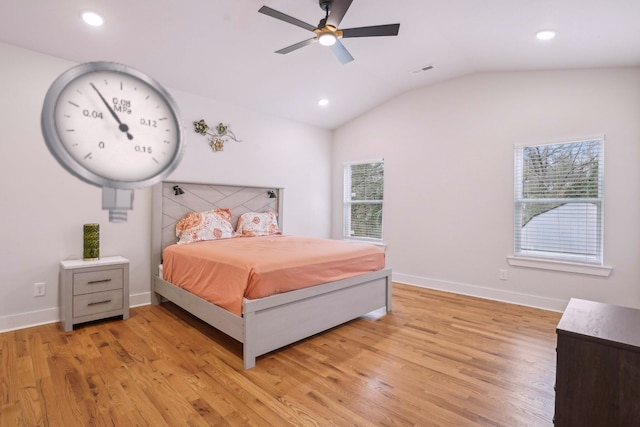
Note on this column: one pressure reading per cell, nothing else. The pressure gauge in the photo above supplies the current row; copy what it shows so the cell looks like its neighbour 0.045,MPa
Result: 0.06,MPa
